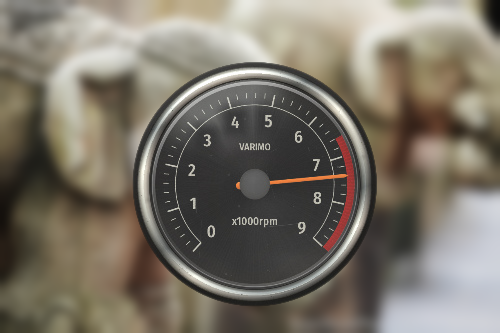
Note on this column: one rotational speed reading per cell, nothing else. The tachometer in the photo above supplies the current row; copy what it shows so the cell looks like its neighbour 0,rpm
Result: 7400,rpm
